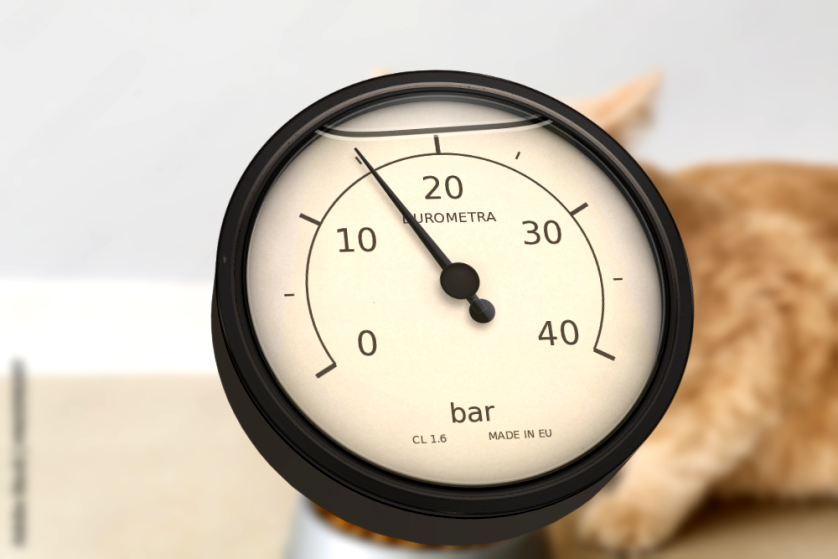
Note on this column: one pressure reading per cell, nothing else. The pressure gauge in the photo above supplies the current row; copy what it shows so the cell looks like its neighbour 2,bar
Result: 15,bar
